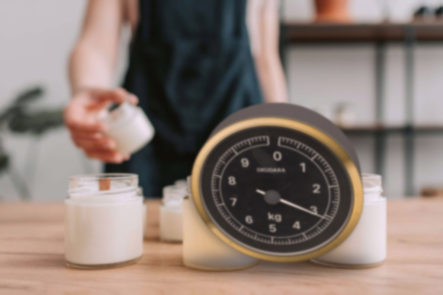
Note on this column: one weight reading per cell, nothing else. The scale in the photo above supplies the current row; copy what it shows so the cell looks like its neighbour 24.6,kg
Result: 3,kg
